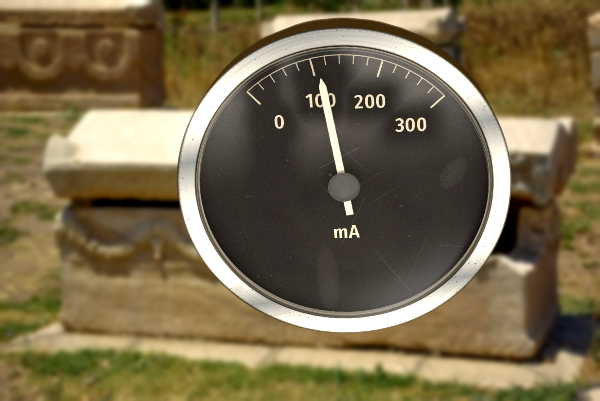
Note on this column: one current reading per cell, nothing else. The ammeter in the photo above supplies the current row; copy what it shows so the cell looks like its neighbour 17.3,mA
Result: 110,mA
